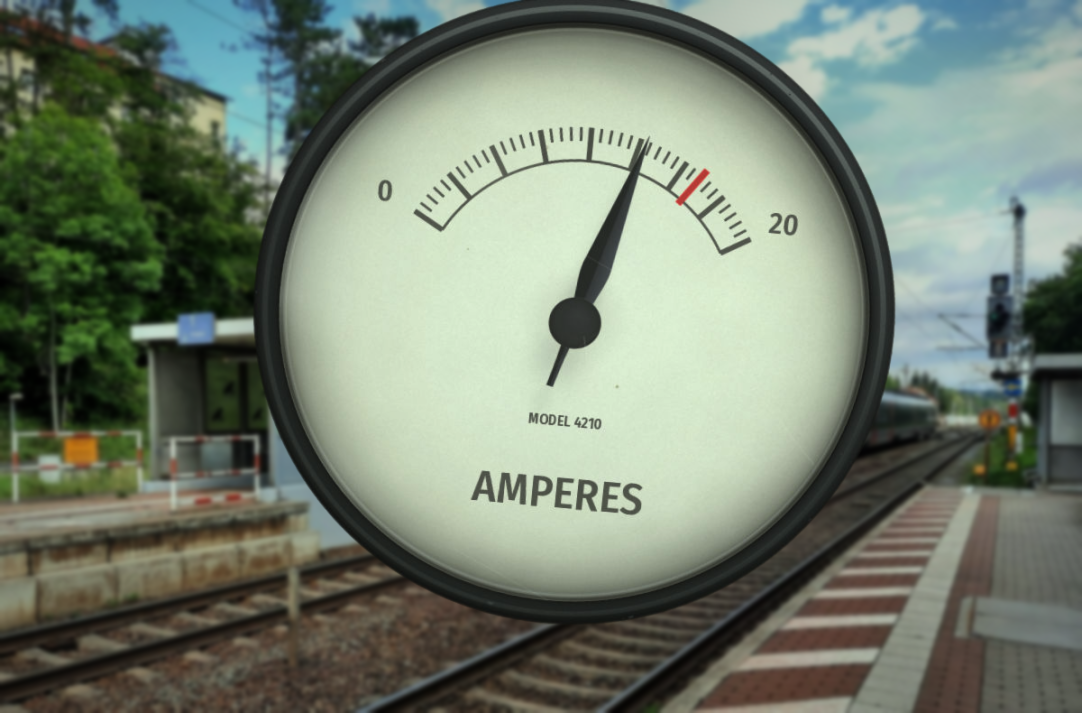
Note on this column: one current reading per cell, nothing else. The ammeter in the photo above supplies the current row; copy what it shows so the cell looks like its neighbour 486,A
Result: 12.75,A
